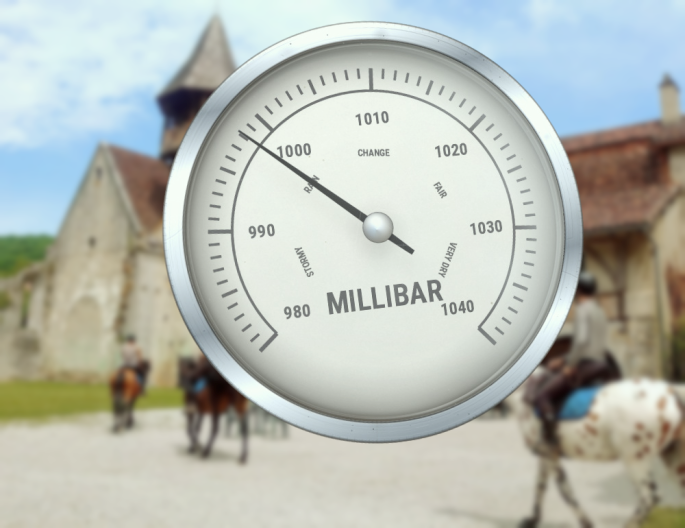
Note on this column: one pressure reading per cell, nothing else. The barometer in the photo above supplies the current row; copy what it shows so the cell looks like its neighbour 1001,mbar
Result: 998,mbar
